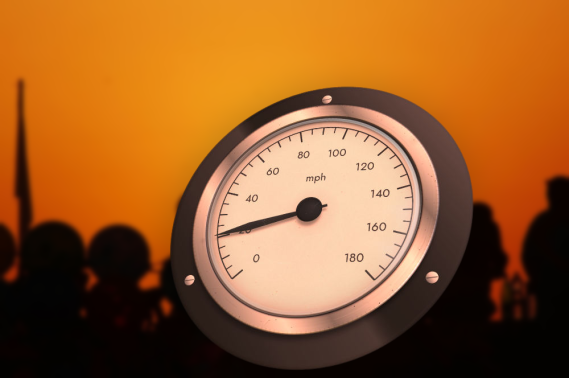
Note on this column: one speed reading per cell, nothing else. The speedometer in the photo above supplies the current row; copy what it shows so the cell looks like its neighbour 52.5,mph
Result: 20,mph
